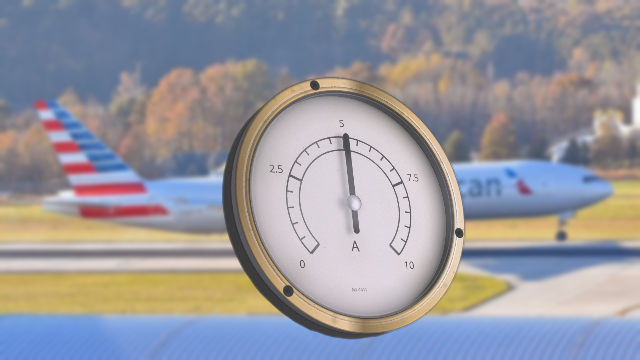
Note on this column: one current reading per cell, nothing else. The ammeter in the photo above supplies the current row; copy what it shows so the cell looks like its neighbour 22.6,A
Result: 5,A
